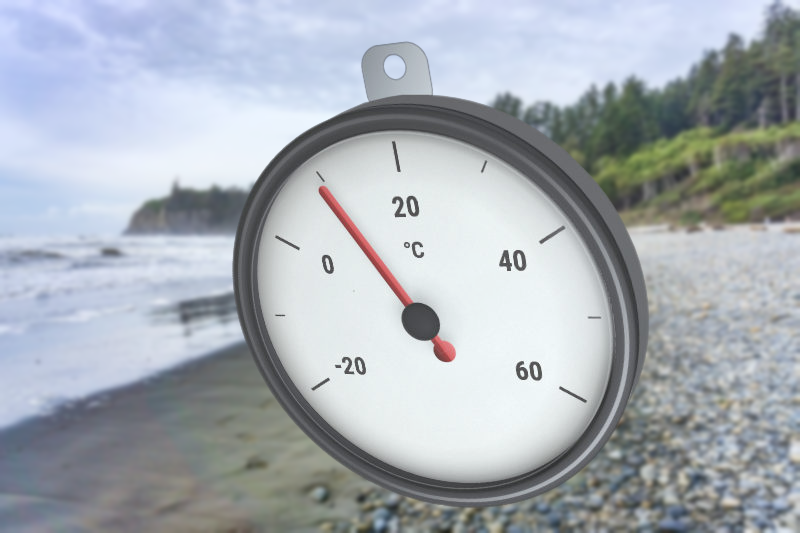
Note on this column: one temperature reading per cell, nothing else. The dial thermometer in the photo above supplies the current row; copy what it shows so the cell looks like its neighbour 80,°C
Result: 10,°C
